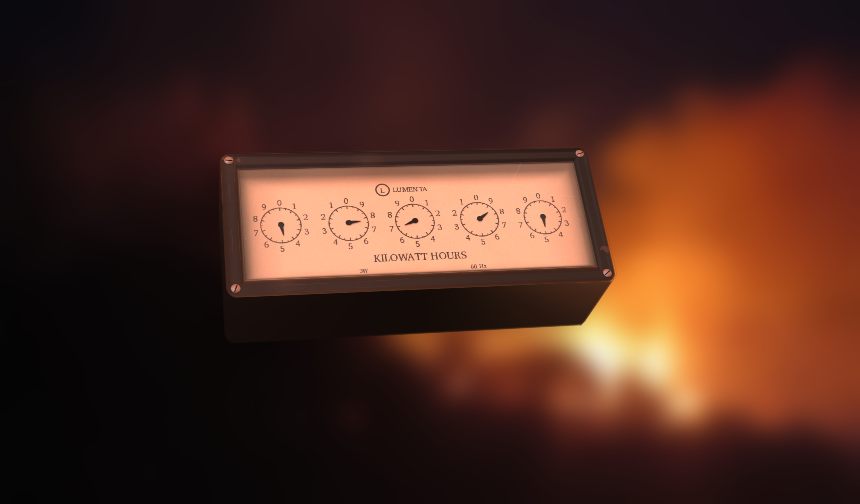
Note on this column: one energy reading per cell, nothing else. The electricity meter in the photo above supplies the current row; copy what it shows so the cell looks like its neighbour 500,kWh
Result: 47685,kWh
